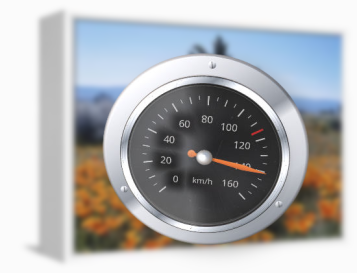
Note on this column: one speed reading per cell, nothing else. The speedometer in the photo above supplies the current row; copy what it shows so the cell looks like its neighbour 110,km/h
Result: 140,km/h
